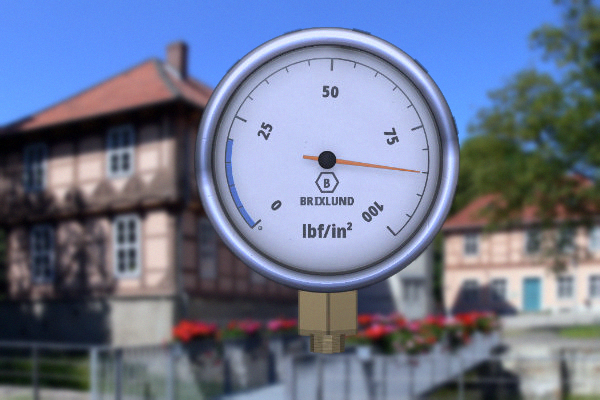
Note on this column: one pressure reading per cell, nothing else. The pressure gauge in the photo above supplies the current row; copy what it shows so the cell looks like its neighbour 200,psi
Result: 85,psi
